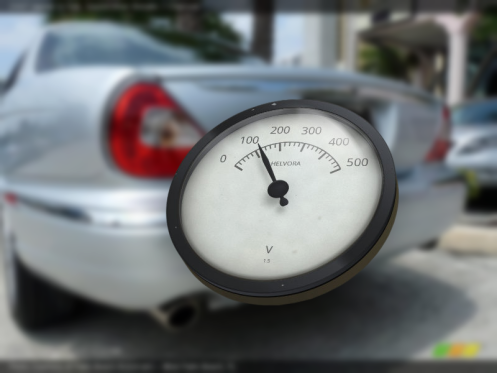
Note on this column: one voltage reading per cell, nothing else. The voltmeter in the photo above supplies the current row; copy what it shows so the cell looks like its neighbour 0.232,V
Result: 120,V
